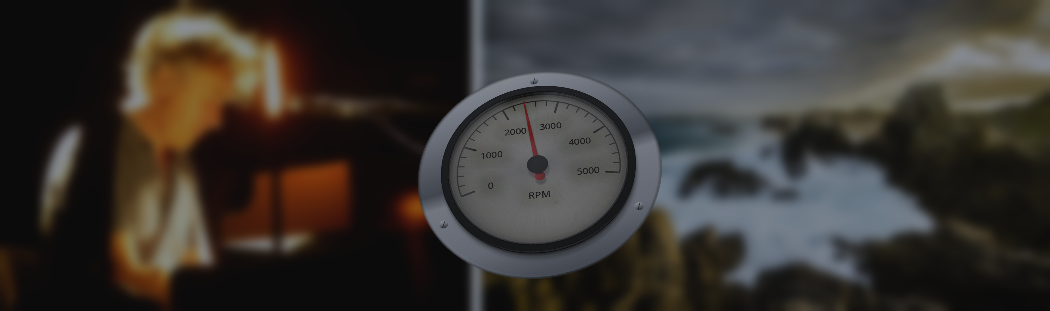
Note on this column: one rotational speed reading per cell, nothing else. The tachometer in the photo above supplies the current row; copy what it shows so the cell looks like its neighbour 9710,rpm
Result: 2400,rpm
